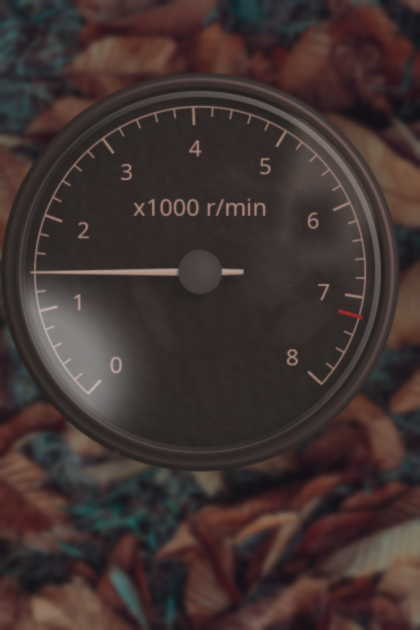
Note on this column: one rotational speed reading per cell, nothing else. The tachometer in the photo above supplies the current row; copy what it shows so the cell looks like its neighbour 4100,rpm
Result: 1400,rpm
